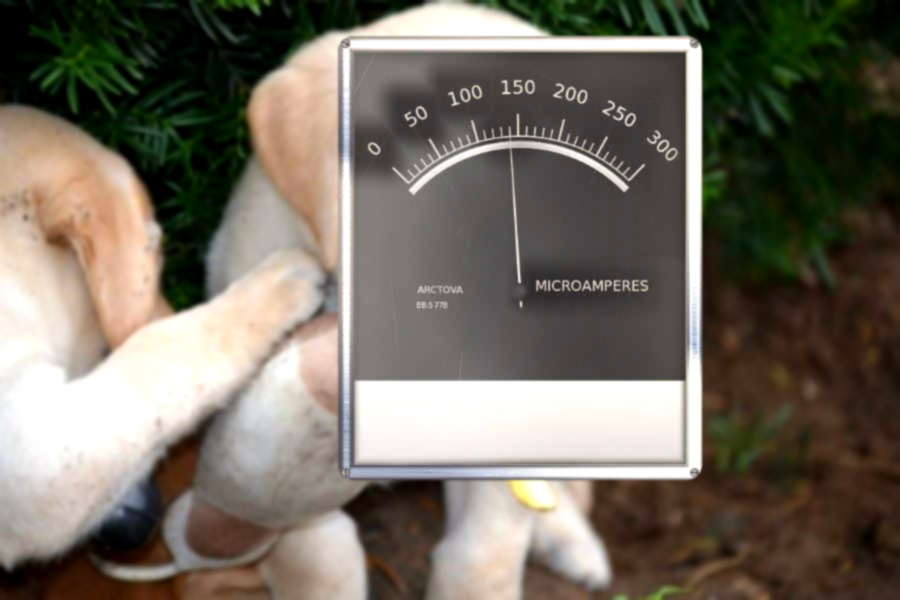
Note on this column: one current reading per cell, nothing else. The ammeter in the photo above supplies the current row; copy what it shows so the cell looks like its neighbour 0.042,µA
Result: 140,µA
